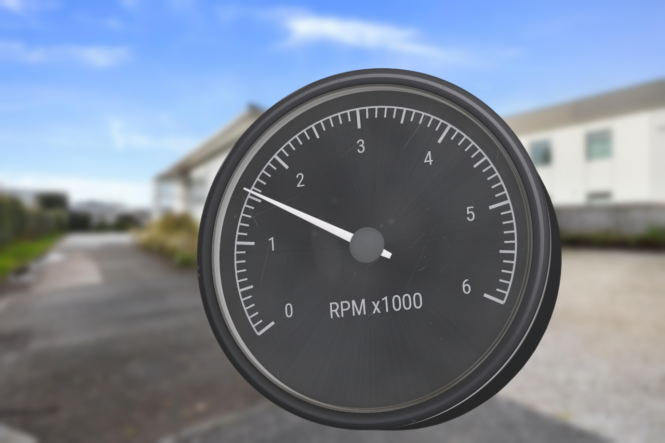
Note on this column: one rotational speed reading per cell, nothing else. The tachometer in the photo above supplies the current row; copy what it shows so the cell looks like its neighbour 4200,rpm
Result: 1550,rpm
